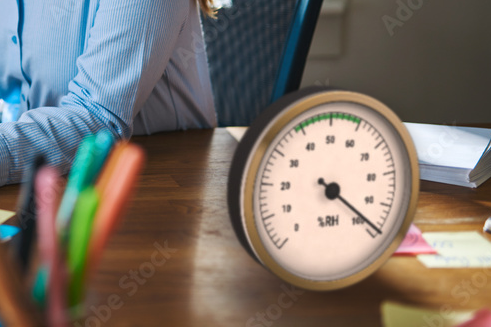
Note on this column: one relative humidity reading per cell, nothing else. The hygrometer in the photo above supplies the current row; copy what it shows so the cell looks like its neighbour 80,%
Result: 98,%
